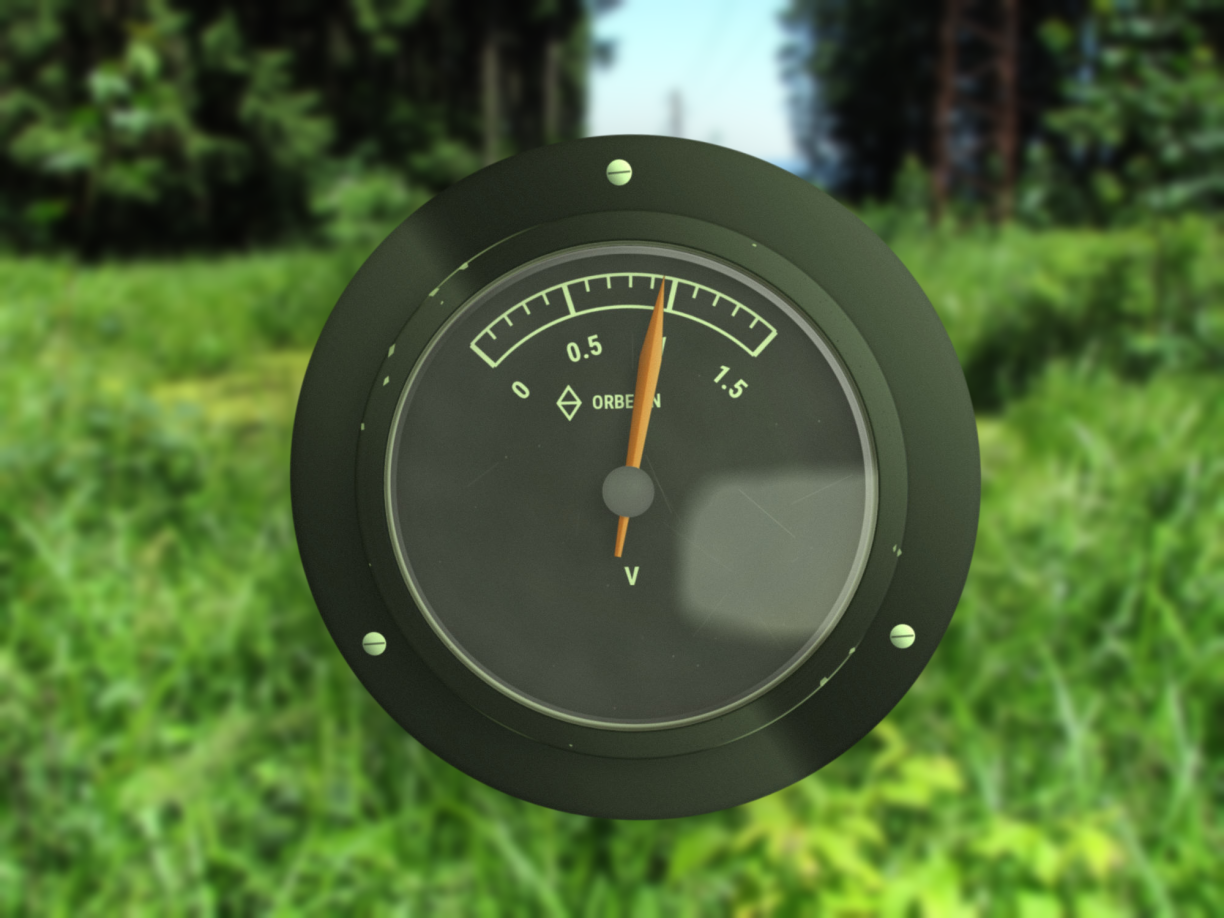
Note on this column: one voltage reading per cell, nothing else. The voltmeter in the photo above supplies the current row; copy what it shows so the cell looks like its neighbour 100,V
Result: 0.95,V
